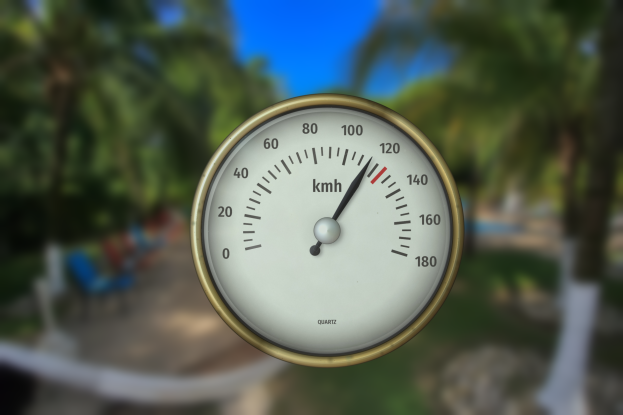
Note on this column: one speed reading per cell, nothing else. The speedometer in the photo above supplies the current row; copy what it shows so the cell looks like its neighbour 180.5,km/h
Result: 115,km/h
